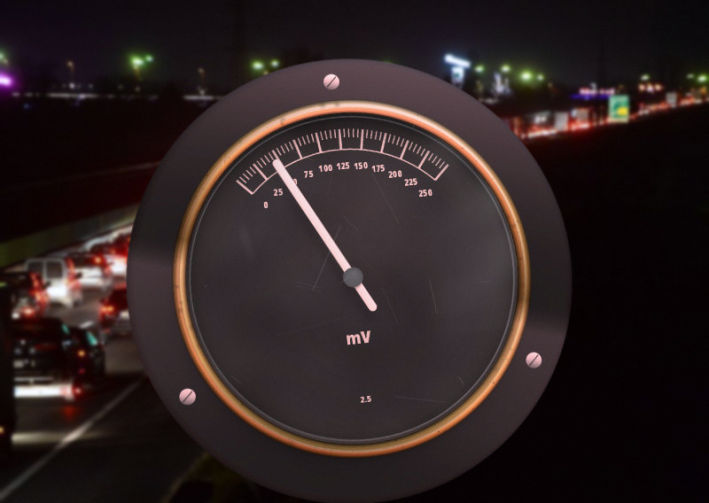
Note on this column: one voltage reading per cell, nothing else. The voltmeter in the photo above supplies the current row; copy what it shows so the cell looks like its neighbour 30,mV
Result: 45,mV
